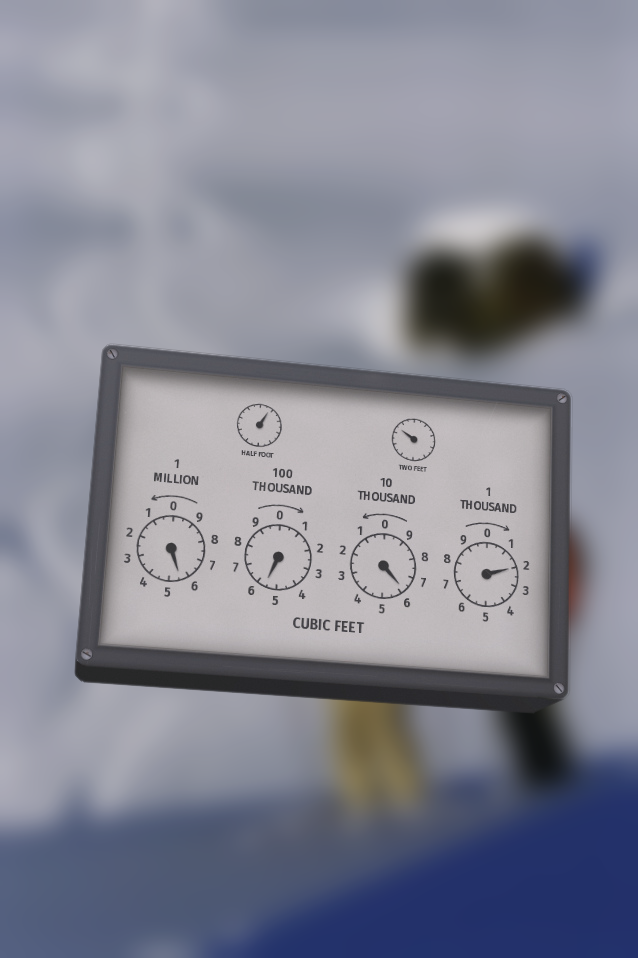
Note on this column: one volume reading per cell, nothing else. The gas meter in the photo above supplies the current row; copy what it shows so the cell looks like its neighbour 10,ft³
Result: 556200,ft³
